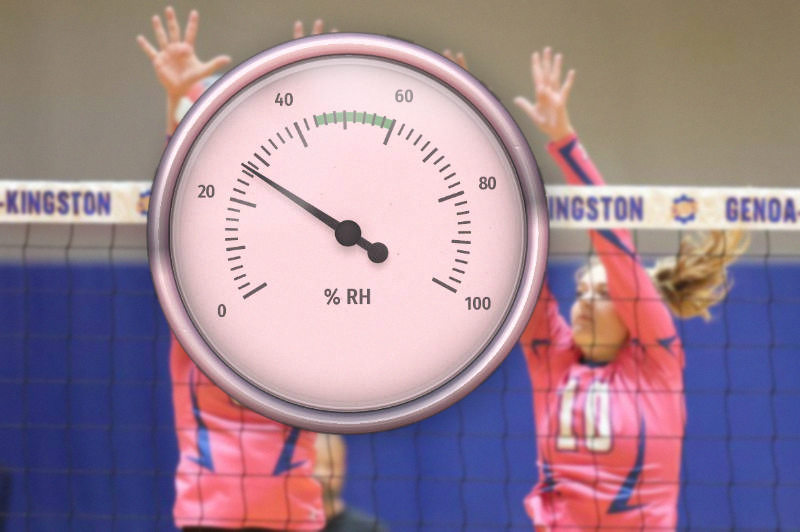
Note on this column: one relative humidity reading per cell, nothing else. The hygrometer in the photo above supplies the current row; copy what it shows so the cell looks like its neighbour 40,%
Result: 27,%
